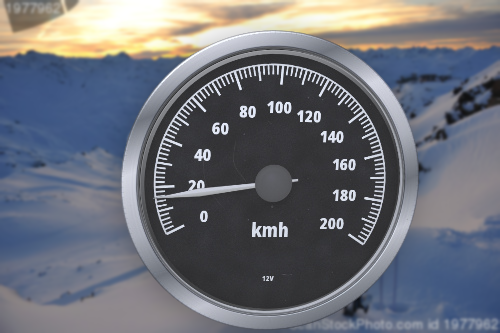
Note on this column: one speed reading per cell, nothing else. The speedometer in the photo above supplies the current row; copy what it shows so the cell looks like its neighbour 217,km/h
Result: 16,km/h
